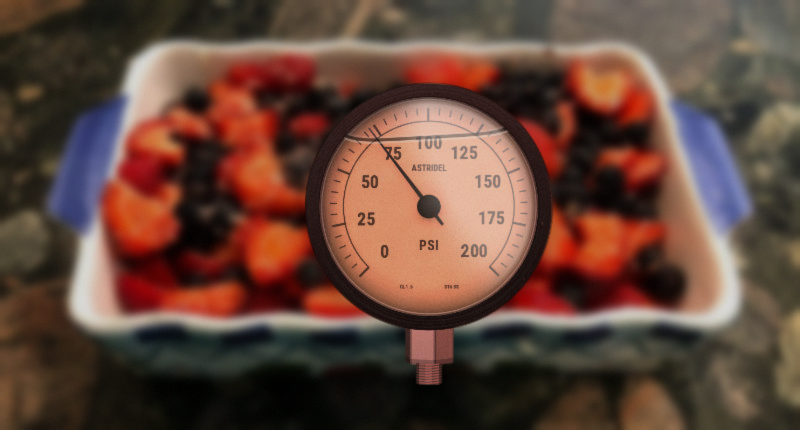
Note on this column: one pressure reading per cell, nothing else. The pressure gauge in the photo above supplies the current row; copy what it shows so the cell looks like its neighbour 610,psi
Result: 72.5,psi
